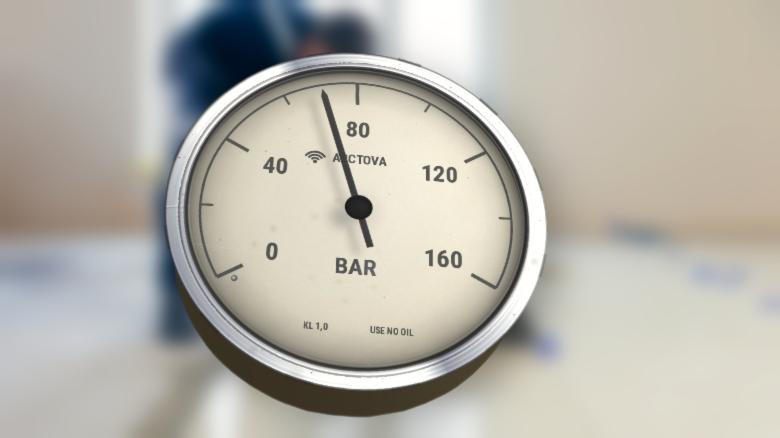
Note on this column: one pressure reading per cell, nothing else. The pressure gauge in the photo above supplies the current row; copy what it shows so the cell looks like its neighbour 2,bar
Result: 70,bar
